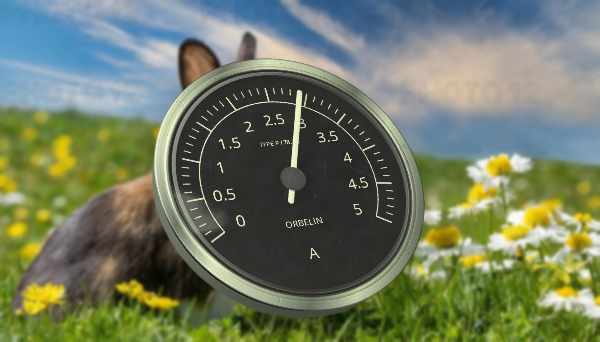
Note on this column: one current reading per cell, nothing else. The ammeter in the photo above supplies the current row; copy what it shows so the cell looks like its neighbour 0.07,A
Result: 2.9,A
